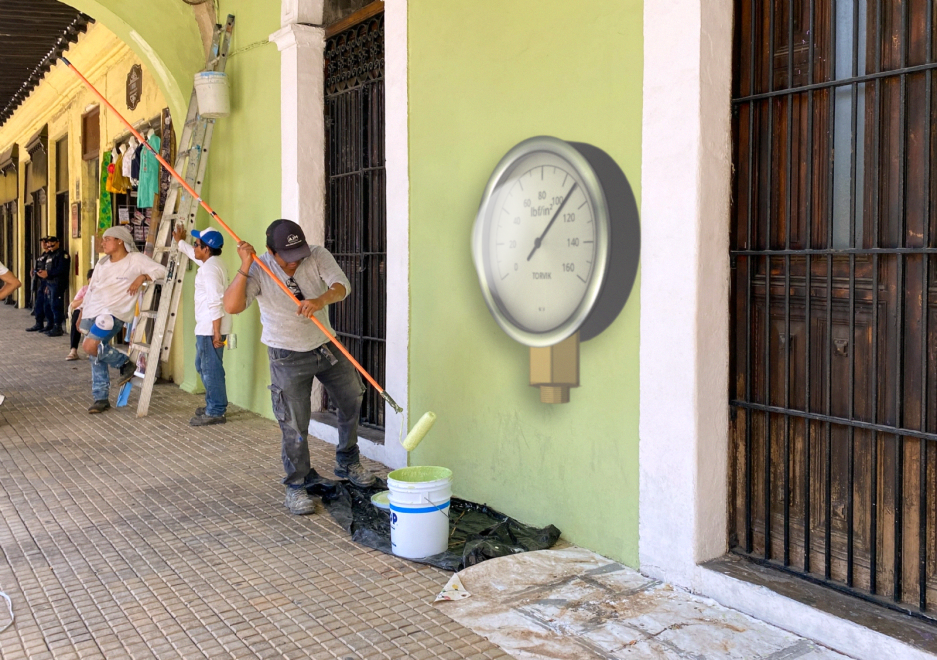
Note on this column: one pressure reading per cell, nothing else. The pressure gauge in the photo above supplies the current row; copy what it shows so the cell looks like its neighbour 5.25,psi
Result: 110,psi
